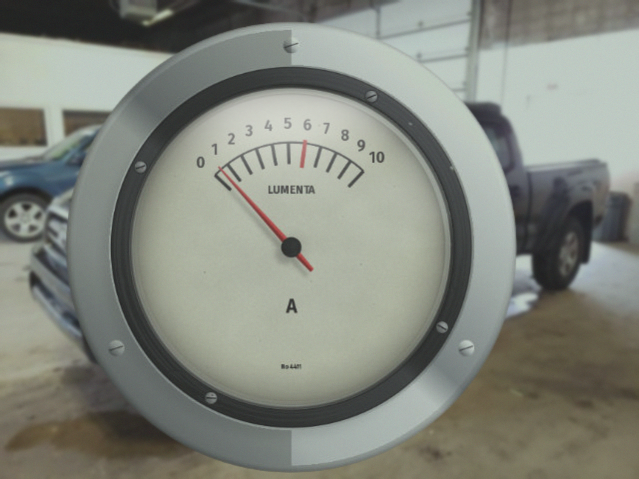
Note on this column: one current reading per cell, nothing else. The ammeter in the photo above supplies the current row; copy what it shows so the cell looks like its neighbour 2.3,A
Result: 0.5,A
